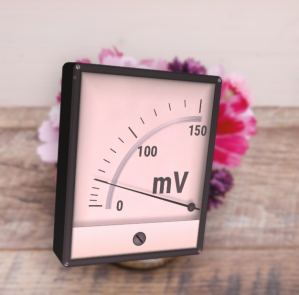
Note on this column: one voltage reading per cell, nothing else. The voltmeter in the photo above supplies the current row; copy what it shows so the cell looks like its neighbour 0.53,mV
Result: 50,mV
